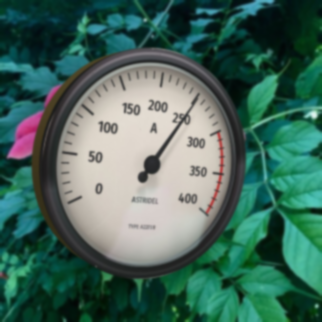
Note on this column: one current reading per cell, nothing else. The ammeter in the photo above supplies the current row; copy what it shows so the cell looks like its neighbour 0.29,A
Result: 250,A
